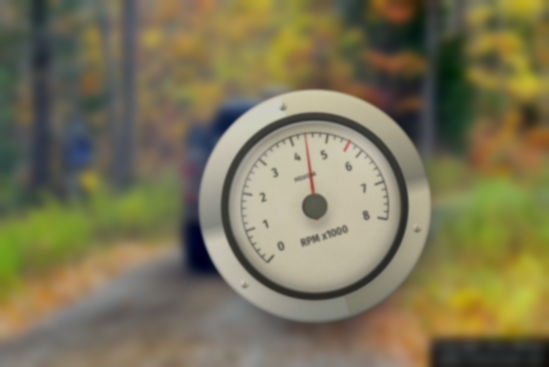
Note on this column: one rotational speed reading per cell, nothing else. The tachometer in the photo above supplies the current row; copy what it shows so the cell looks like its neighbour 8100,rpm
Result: 4400,rpm
